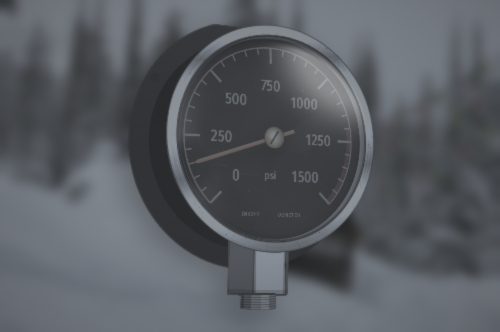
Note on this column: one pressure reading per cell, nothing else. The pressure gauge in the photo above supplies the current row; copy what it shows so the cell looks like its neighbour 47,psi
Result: 150,psi
